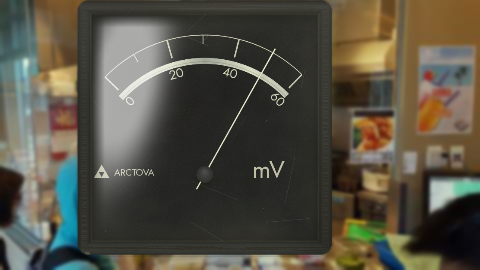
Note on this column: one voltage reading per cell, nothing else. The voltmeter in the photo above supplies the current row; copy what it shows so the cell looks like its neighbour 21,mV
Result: 50,mV
